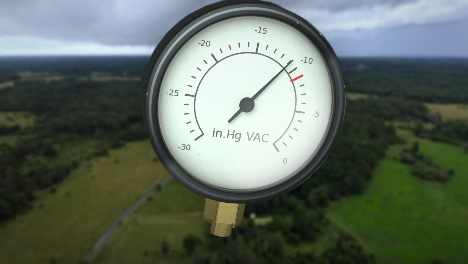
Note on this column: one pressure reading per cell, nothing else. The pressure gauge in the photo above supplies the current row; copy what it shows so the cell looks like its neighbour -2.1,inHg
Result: -11,inHg
